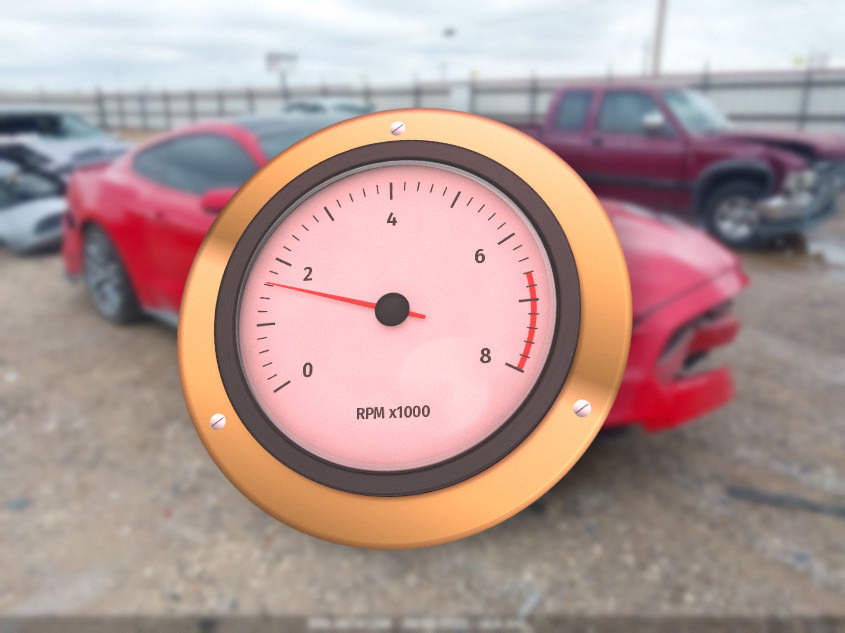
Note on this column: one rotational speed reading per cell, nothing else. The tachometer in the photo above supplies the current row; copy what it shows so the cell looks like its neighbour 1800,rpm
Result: 1600,rpm
